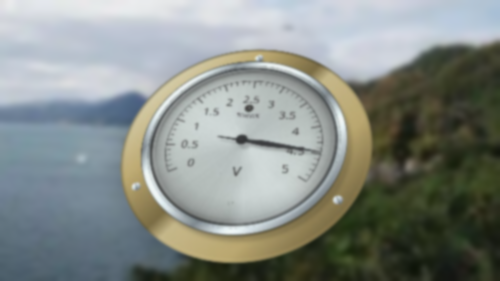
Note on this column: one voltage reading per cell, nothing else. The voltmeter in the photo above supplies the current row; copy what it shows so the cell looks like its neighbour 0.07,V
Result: 4.5,V
